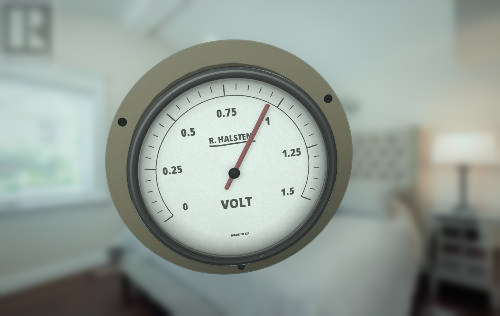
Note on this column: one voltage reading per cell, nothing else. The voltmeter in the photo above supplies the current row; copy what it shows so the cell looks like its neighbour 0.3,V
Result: 0.95,V
